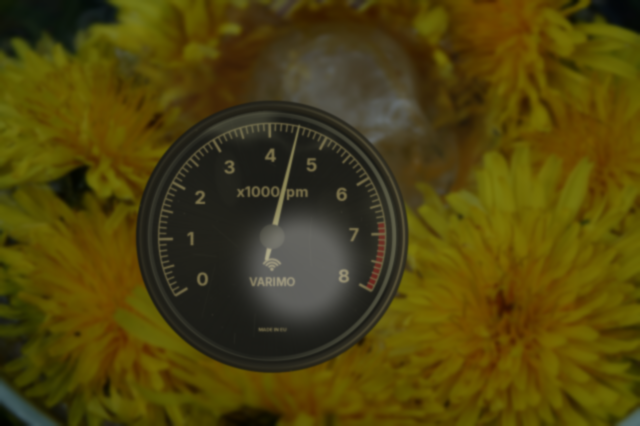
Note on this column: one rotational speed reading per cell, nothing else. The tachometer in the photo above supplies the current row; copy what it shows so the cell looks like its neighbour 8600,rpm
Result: 4500,rpm
